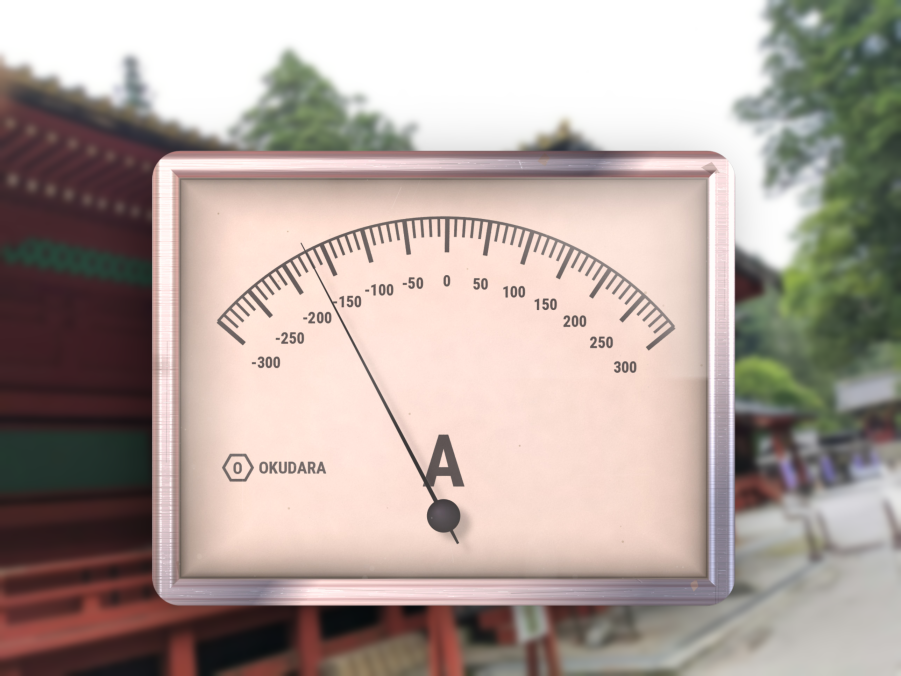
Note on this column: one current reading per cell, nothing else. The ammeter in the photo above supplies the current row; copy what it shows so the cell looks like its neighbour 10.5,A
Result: -170,A
